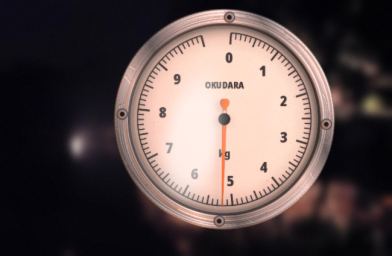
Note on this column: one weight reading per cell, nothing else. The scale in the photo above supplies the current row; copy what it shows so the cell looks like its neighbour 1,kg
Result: 5.2,kg
